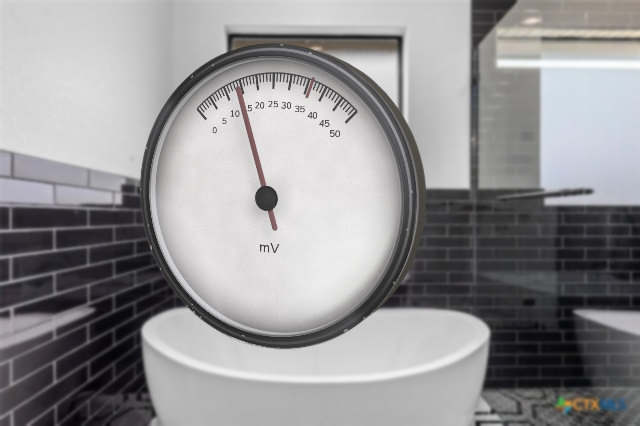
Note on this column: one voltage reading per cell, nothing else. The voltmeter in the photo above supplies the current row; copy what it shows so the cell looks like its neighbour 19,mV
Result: 15,mV
